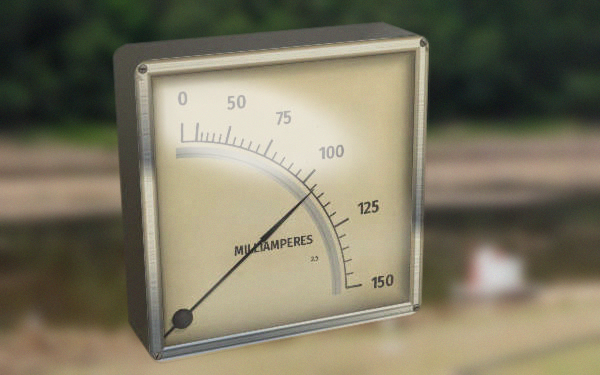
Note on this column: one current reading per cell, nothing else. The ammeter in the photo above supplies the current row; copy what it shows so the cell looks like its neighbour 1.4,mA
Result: 105,mA
